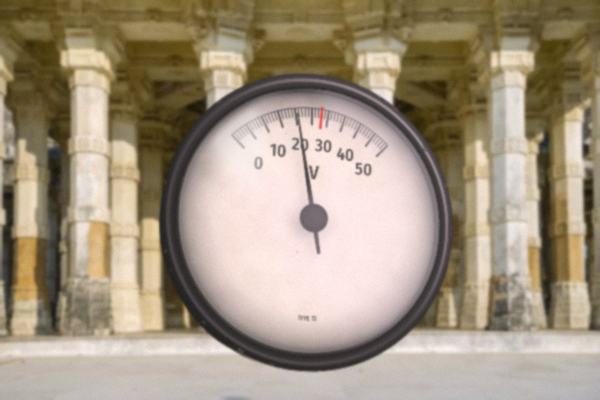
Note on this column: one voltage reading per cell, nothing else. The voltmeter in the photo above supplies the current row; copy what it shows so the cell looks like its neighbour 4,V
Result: 20,V
